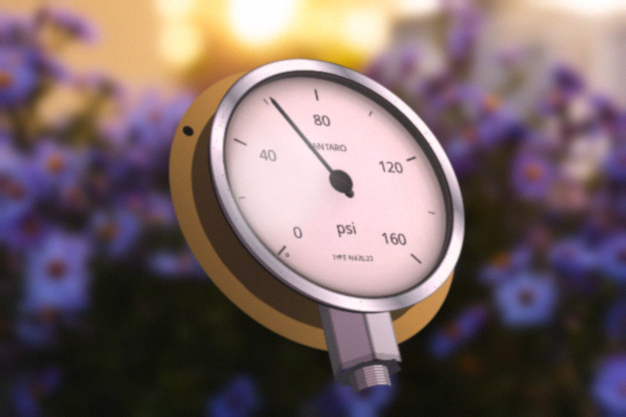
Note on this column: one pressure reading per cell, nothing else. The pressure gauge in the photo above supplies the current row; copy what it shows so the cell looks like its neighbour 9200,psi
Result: 60,psi
